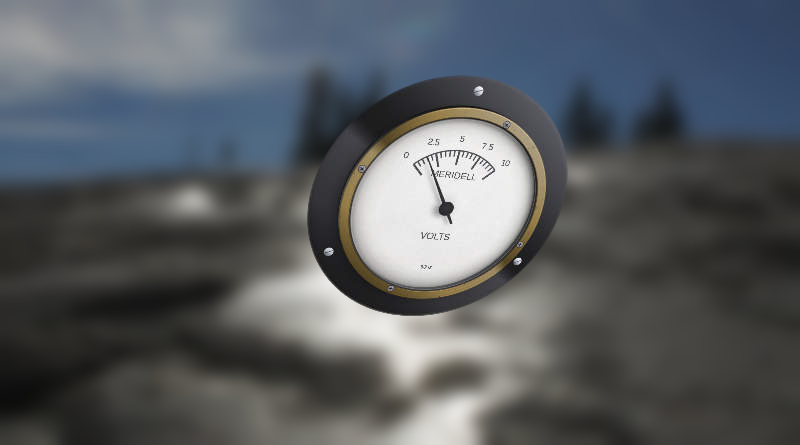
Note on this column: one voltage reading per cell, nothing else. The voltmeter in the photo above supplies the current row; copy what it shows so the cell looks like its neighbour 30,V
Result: 1.5,V
